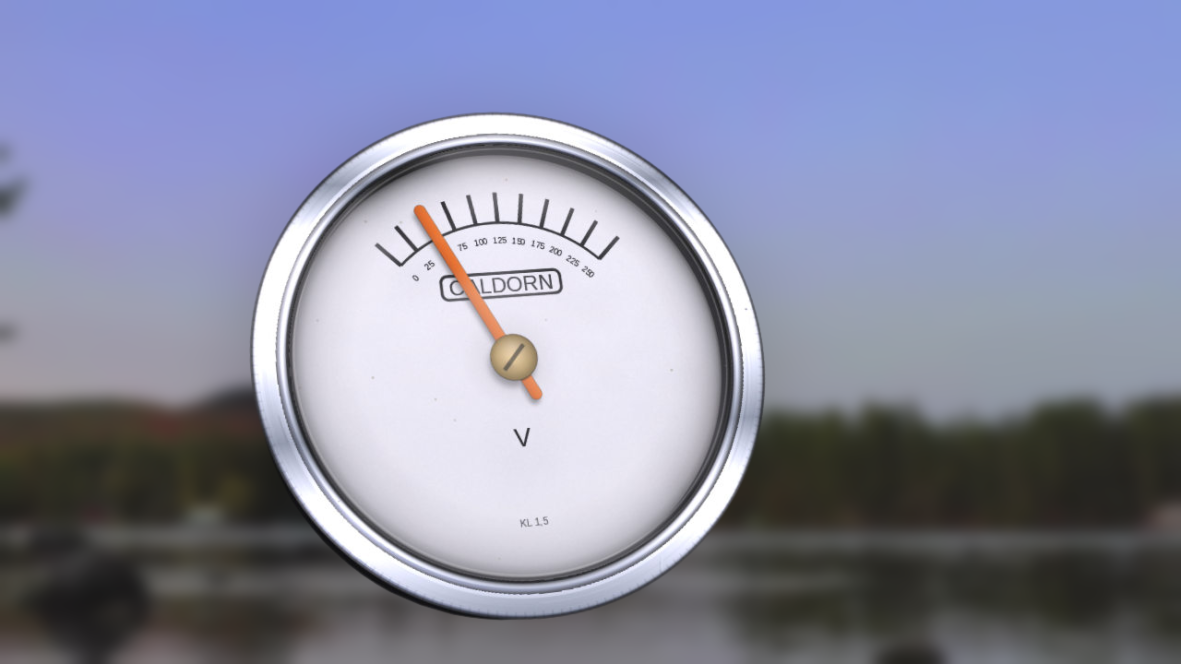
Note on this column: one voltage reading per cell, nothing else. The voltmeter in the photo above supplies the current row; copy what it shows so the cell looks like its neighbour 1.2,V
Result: 50,V
